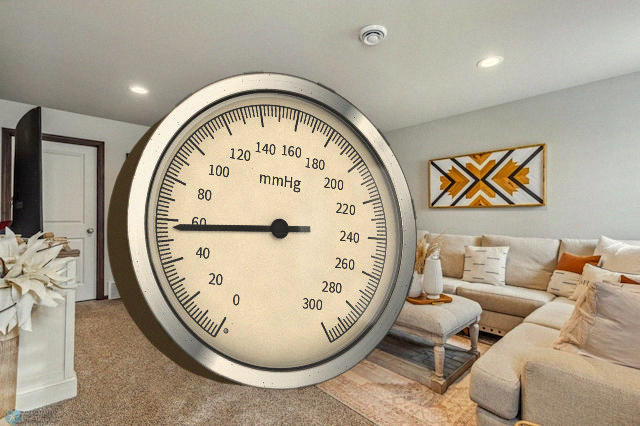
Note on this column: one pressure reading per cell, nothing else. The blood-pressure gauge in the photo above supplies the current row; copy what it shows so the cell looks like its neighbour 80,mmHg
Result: 56,mmHg
